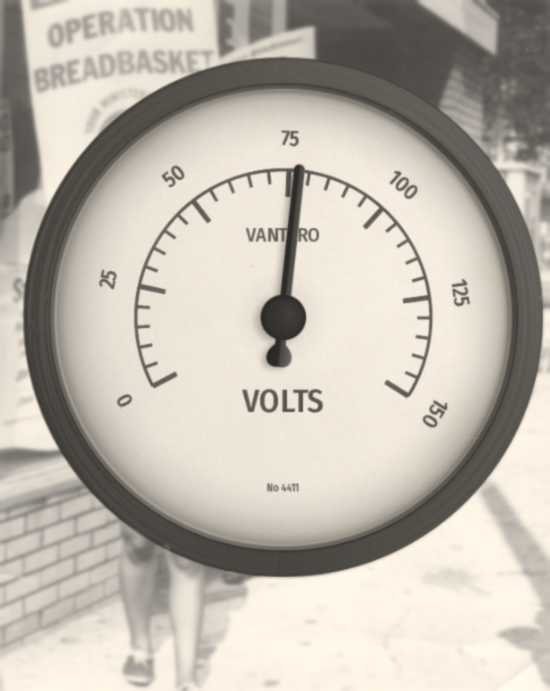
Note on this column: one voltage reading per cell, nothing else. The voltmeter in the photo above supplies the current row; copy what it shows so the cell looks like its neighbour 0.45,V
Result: 77.5,V
